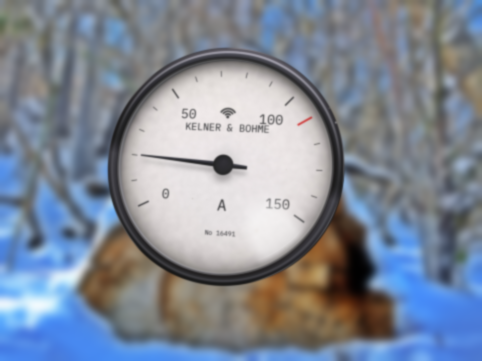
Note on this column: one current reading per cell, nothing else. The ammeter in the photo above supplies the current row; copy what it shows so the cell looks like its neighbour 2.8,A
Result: 20,A
